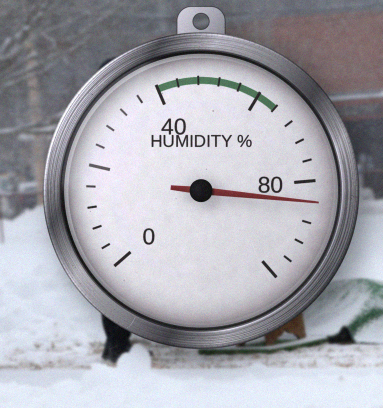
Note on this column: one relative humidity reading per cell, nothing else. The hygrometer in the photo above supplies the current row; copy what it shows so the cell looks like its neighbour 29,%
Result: 84,%
